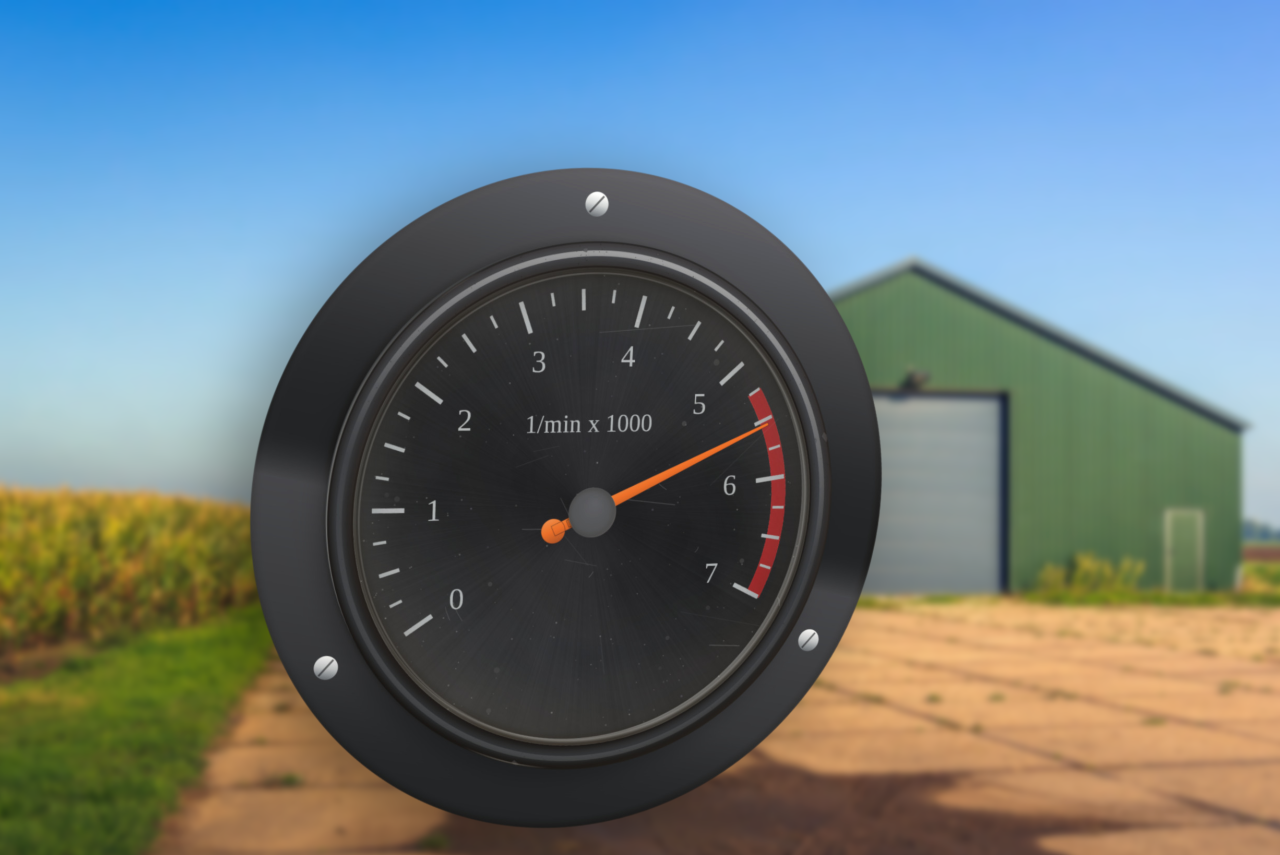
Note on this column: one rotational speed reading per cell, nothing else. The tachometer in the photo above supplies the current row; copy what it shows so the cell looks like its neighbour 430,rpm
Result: 5500,rpm
